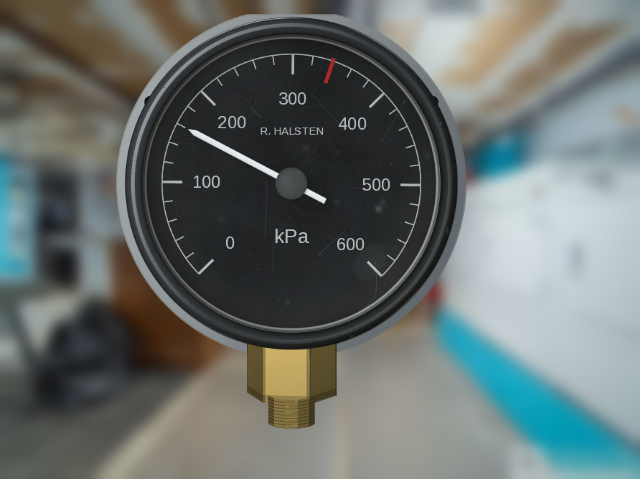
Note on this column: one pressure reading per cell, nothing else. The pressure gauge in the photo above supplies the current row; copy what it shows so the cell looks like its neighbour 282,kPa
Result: 160,kPa
